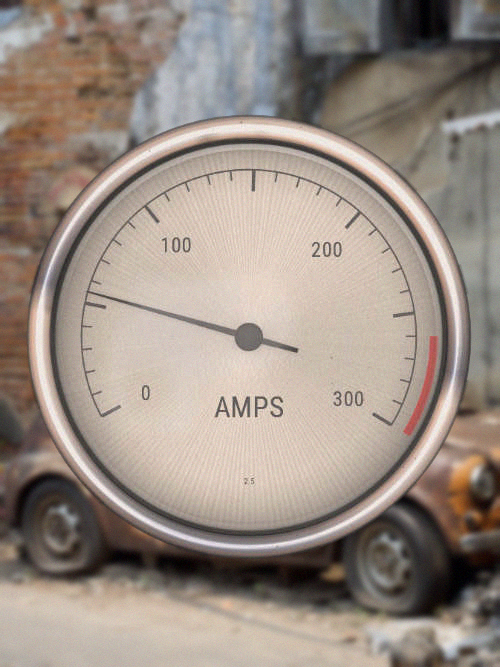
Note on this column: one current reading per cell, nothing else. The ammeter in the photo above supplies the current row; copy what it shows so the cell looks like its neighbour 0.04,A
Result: 55,A
